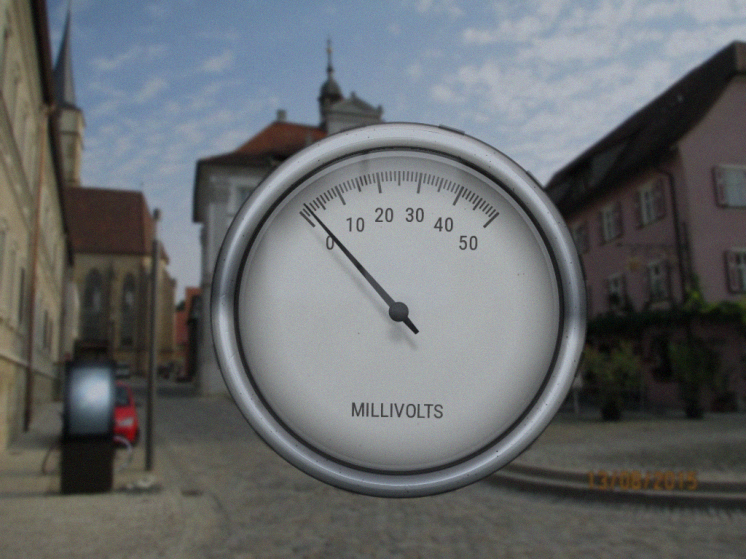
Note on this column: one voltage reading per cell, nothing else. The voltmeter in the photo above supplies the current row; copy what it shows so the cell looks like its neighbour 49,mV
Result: 2,mV
